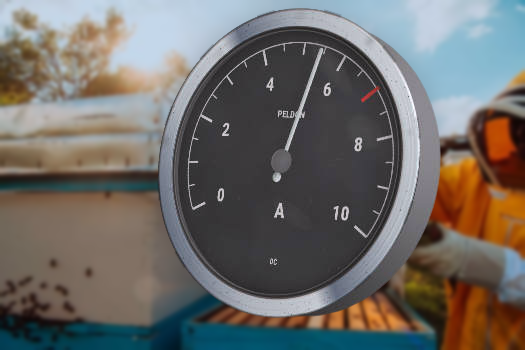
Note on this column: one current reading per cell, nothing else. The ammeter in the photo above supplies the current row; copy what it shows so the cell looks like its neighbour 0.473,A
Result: 5.5,A
